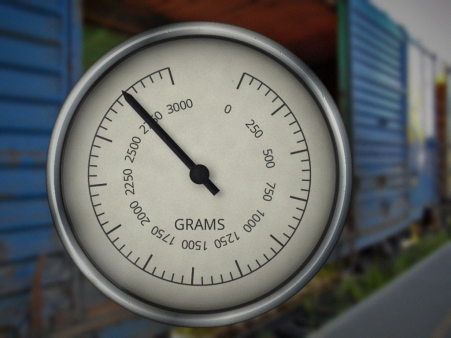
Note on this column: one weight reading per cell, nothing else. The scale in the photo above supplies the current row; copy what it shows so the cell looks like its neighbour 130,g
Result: 2750,g
